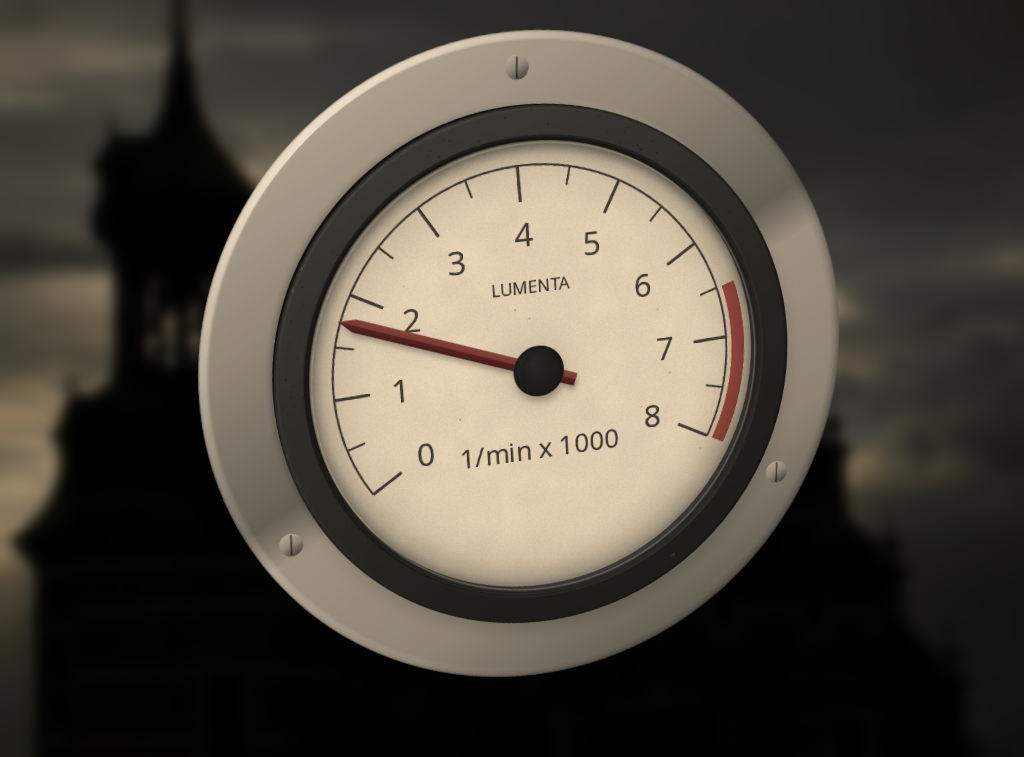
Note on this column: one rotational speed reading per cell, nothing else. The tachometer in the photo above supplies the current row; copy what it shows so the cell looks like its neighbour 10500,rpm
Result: 1750,rpm
